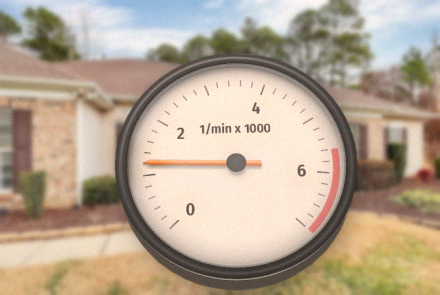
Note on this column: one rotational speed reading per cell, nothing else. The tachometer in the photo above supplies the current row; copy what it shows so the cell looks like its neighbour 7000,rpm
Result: 1200,rpm
